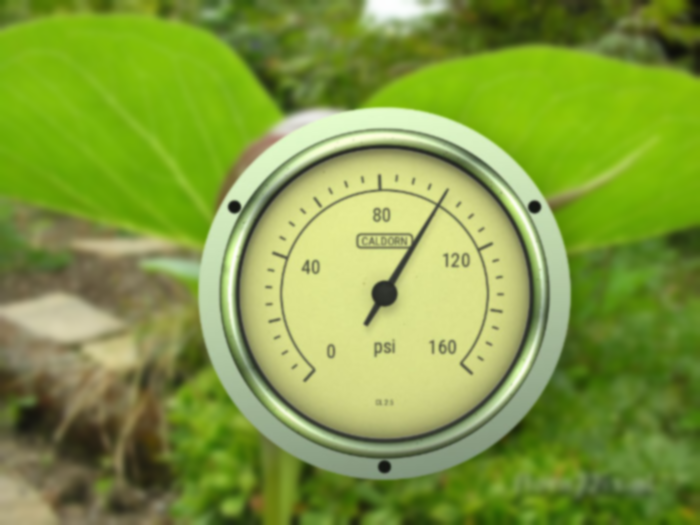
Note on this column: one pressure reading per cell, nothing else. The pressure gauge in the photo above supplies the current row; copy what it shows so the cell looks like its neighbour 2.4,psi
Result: 100,psi
